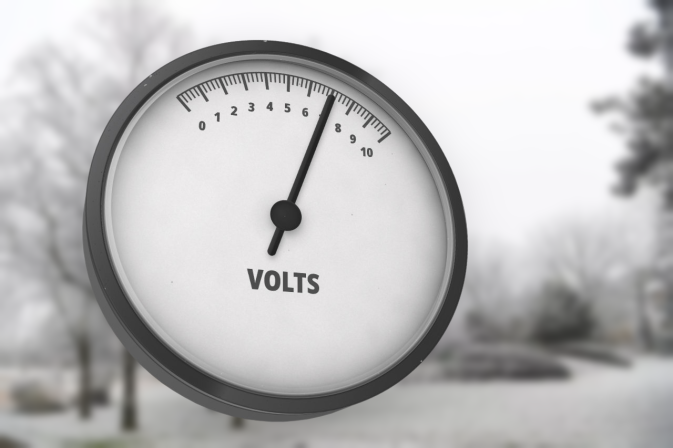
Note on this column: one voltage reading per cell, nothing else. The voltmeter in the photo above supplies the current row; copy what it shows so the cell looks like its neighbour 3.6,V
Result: 7,V
